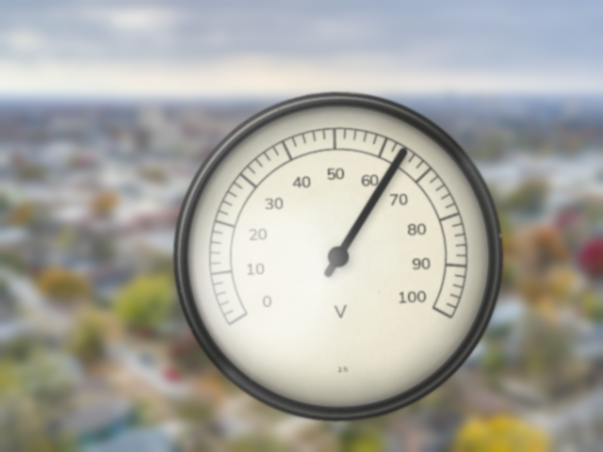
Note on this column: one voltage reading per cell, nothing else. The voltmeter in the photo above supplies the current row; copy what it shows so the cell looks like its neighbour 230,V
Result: 64,V
